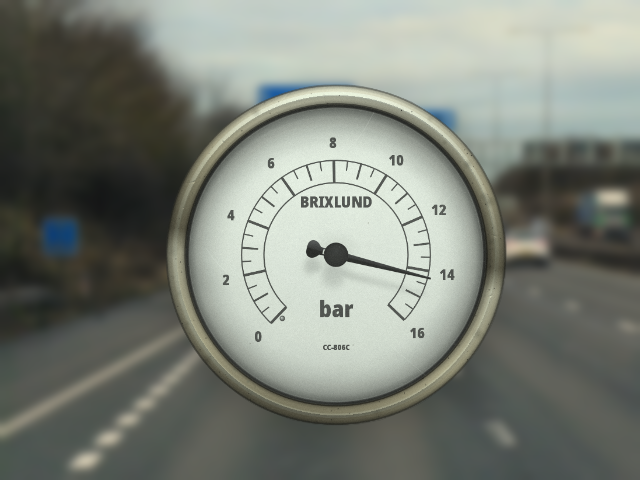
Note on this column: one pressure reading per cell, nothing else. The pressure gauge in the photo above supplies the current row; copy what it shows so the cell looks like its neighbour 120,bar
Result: 14.25,bar
